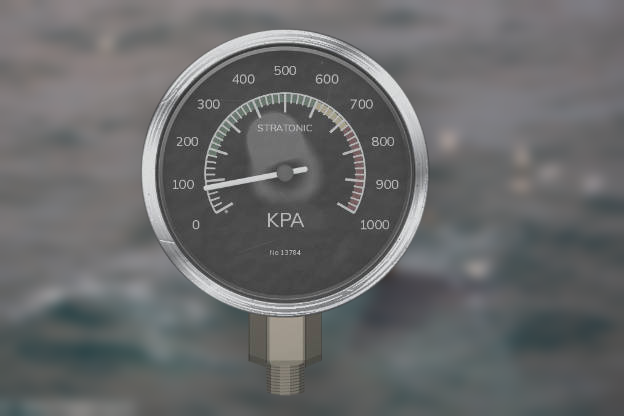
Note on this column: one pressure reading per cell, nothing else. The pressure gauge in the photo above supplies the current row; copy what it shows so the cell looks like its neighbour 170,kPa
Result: 80,kPa
